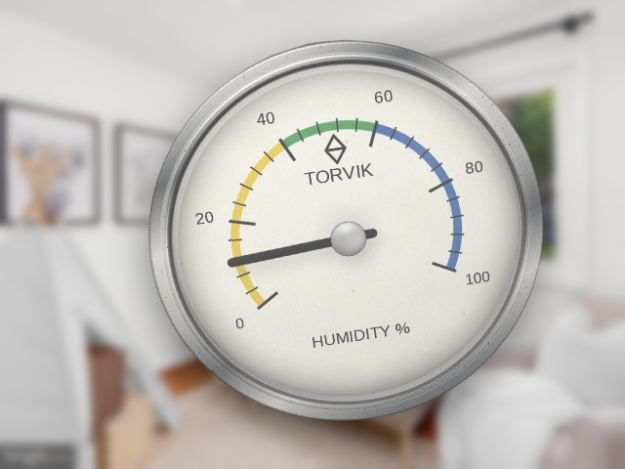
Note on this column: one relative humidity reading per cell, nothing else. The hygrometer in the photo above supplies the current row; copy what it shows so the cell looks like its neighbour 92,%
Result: 12,%
